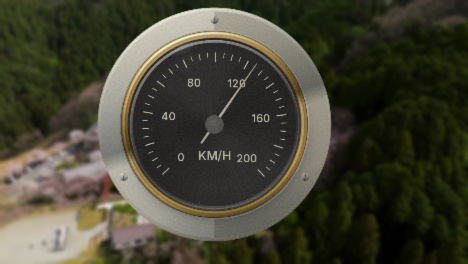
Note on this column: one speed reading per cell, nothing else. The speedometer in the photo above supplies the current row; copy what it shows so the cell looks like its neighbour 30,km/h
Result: 125,km/h
